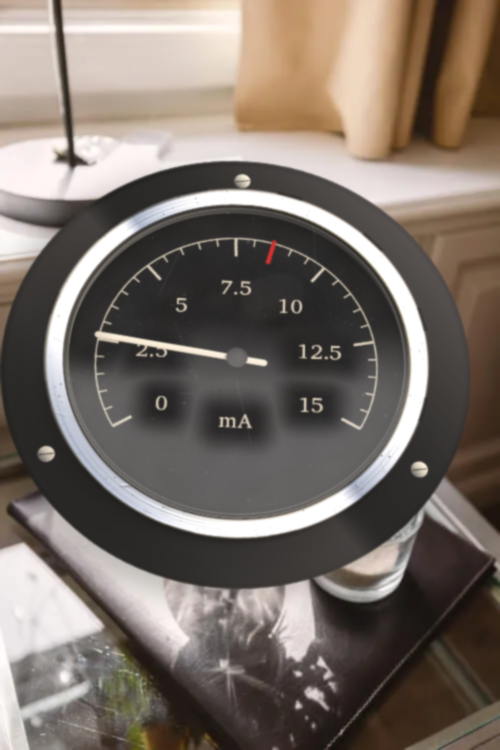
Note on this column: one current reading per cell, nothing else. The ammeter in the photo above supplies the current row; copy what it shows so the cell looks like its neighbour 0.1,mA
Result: 2.5,mA
